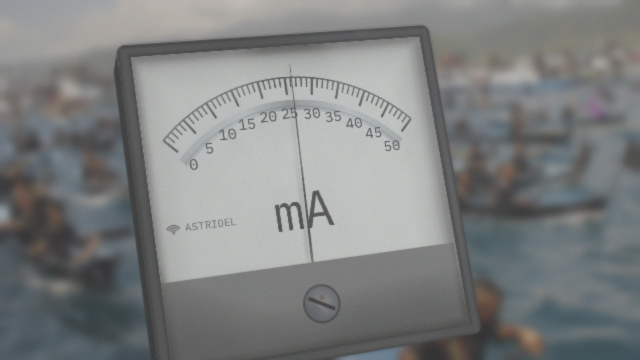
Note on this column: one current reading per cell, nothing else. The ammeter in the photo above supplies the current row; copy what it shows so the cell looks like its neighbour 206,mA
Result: 26,mA
